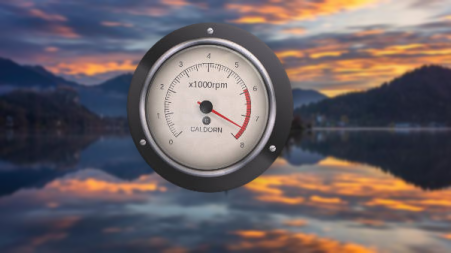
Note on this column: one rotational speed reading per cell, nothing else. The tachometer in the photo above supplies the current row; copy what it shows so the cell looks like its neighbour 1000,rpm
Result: 7500,rpm
